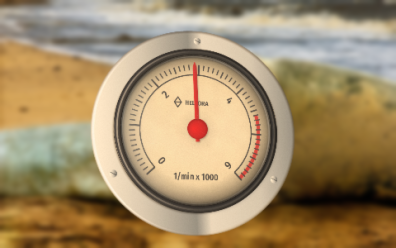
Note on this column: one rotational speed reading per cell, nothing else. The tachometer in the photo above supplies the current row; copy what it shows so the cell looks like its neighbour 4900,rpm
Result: 2900,rpm
